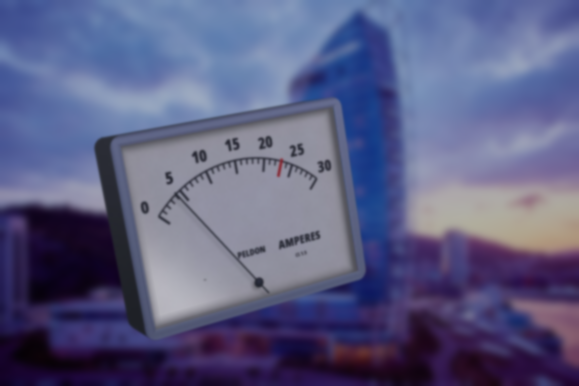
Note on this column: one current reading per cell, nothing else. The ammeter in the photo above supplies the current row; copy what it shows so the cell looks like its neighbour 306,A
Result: 4,A
